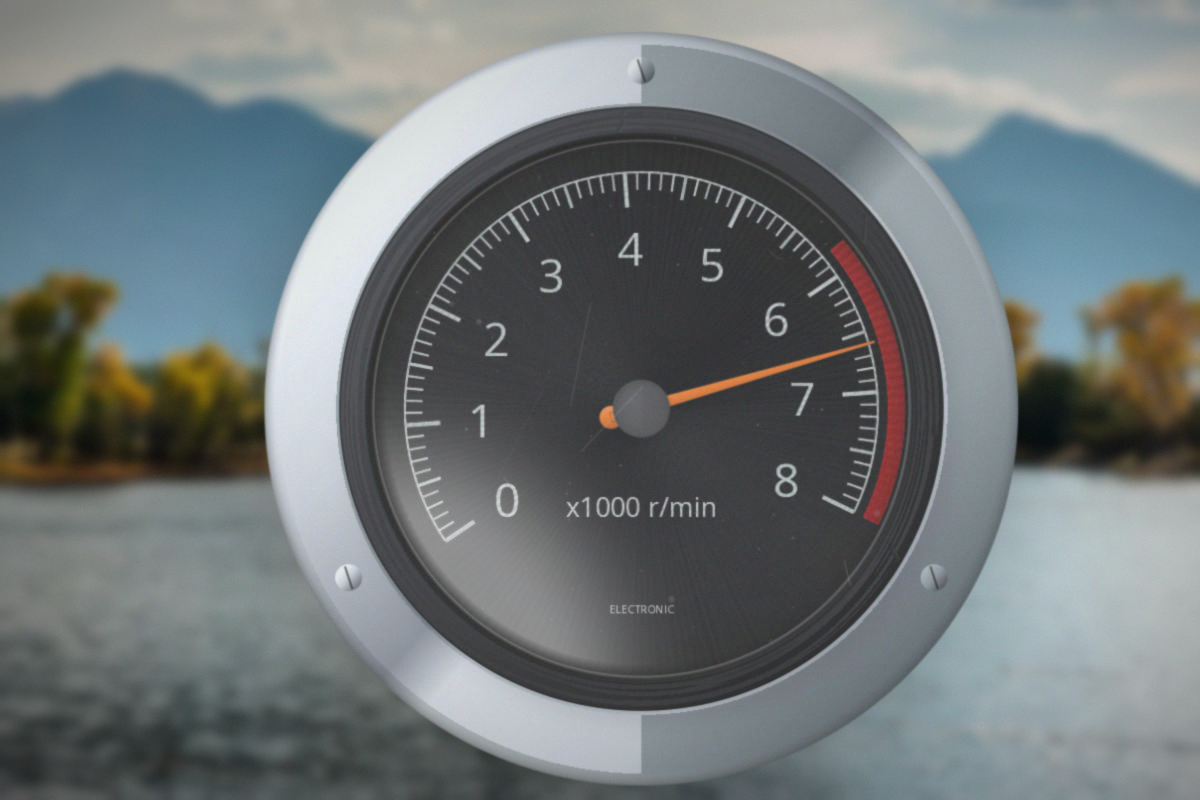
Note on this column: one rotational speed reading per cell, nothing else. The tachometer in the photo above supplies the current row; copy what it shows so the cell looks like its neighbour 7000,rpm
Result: 6600,rpm
